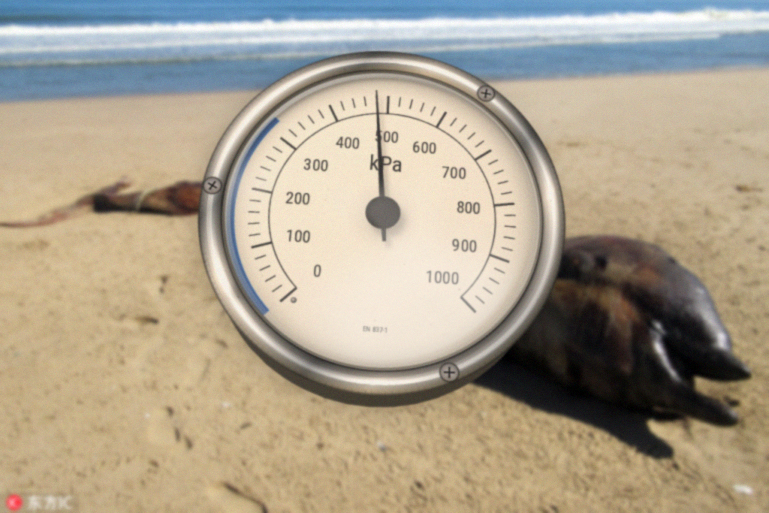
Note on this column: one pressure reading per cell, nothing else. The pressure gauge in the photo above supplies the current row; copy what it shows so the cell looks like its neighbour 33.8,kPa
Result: 480,kPa
